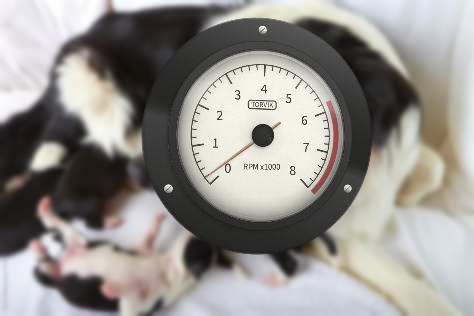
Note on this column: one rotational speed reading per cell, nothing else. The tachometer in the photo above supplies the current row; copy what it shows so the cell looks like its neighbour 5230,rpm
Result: 200,rpm
